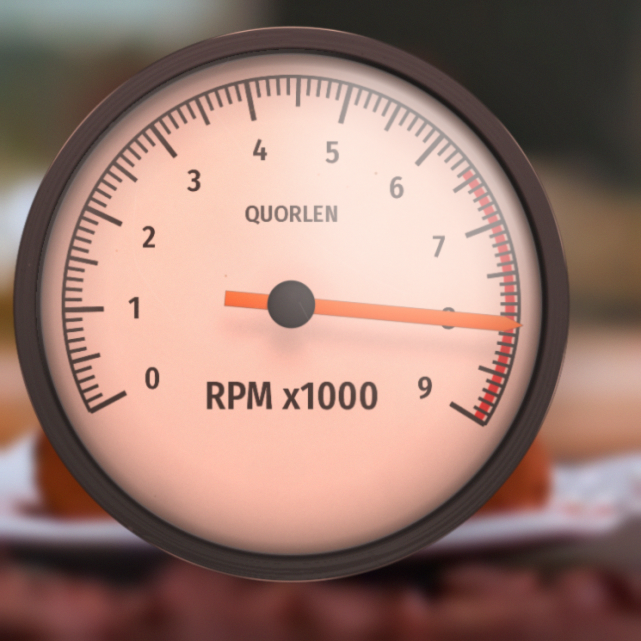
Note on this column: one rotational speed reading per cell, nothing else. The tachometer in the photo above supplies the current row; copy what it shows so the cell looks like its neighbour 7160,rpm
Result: 8000,rpm
